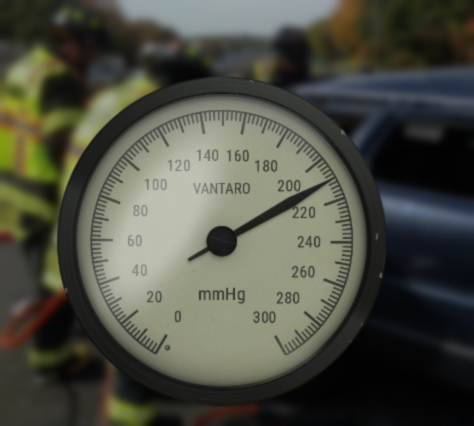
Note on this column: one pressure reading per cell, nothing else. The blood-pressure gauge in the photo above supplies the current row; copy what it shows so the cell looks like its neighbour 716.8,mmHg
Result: 210,mmHg
